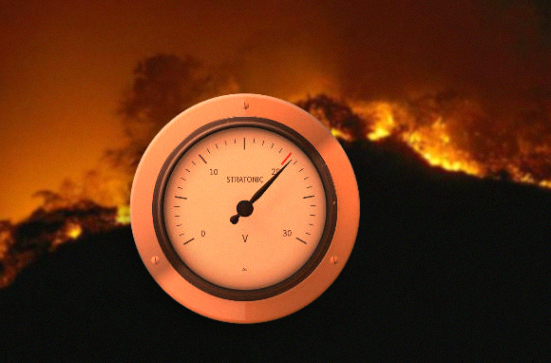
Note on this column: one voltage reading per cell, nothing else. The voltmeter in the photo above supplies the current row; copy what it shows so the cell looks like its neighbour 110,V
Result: 20.5,V
